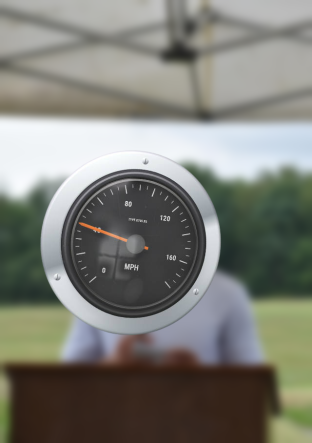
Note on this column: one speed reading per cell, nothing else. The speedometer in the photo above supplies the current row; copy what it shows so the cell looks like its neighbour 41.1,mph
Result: 40,mph
